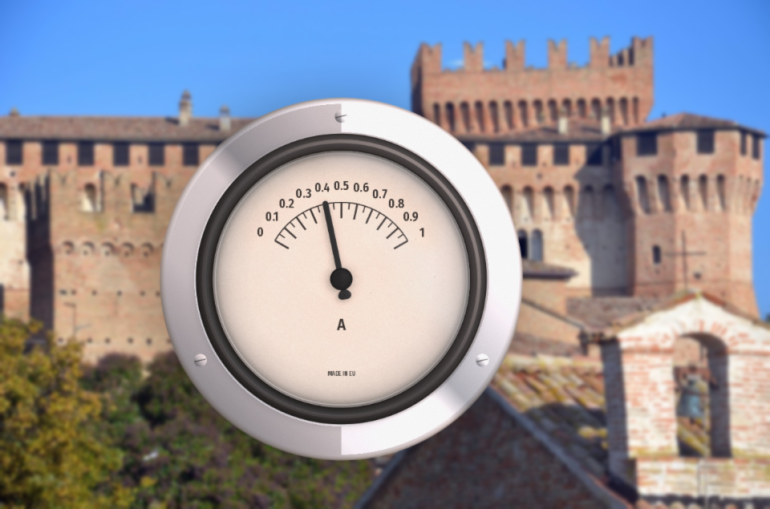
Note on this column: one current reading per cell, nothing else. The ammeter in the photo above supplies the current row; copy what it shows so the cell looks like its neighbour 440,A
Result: 0.4,A
